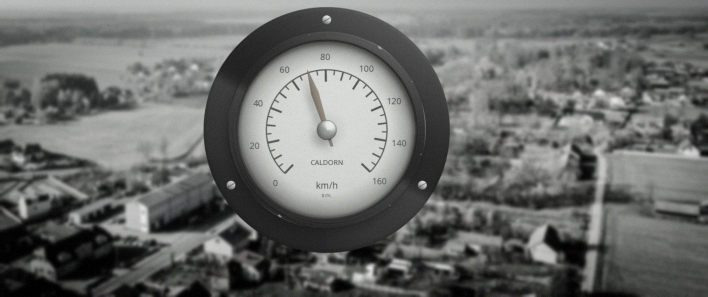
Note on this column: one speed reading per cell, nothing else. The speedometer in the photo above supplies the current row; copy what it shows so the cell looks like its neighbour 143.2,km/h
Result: 70,km/h
